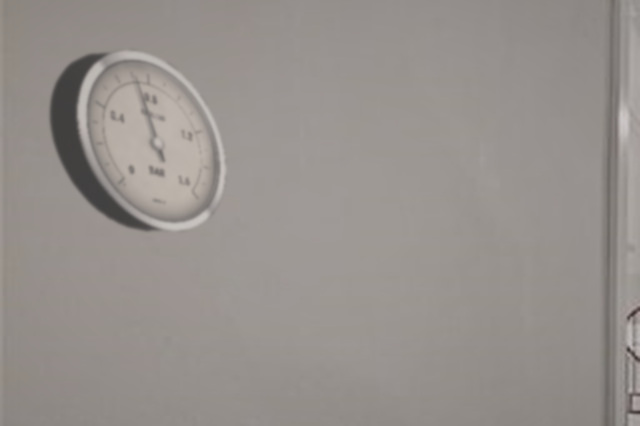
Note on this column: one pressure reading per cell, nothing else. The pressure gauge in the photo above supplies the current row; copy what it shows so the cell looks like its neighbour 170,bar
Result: 0.7,bar
